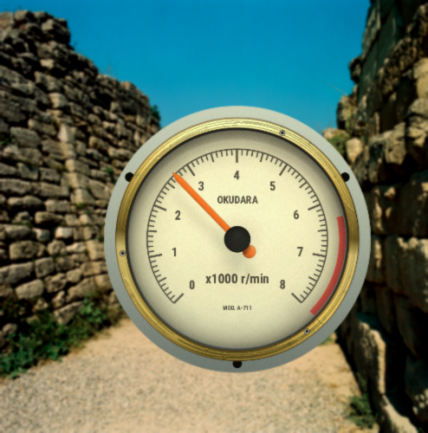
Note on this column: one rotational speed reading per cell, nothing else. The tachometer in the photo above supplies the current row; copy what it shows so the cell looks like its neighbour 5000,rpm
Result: 2700,rpm
